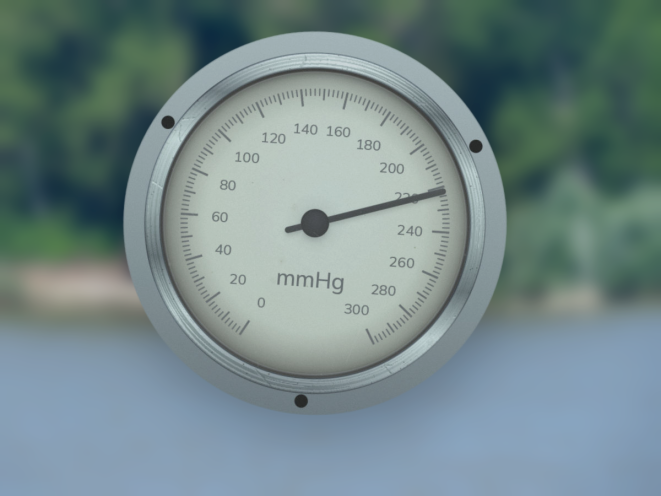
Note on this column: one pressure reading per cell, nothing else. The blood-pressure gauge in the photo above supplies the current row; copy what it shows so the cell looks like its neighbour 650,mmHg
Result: 222,mmHg
